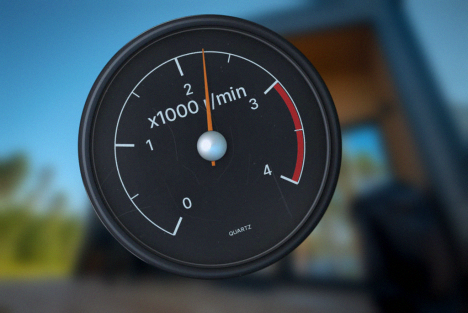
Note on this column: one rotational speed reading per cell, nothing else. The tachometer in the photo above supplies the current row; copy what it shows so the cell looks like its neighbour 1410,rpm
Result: 2250,rpm
